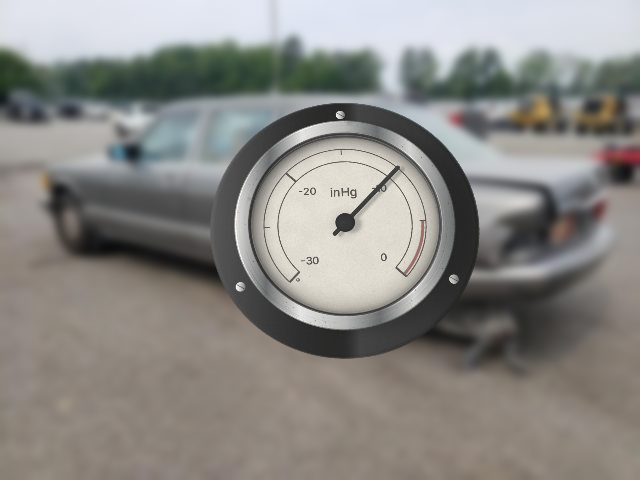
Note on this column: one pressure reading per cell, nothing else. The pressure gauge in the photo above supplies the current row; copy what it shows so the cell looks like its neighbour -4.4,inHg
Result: -10,inHg
